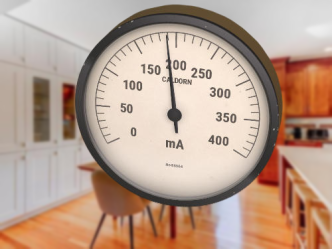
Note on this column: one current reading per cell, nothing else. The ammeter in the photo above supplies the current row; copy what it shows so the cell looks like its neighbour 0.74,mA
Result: 190,mA
